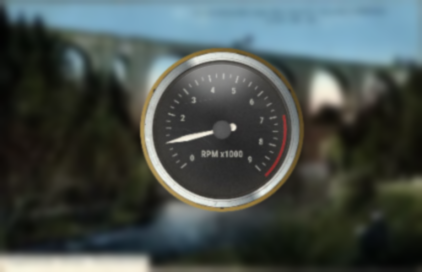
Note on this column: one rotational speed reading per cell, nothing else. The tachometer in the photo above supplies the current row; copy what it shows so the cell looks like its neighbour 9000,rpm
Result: 1000,rpm
